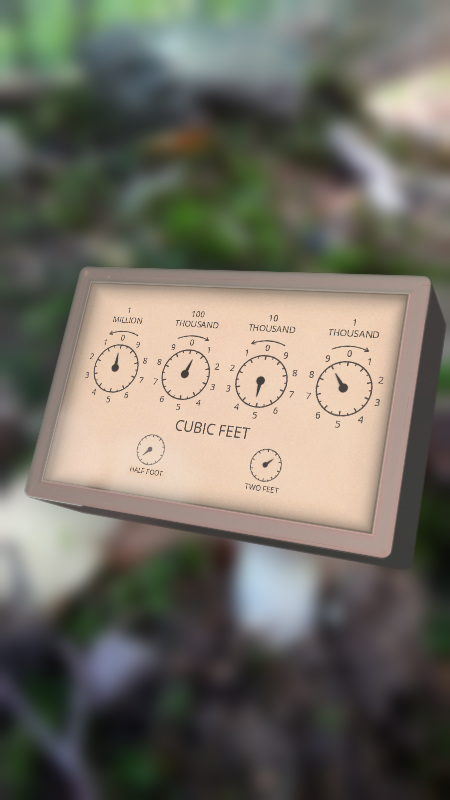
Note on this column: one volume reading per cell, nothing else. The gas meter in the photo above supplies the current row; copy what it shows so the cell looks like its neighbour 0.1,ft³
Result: 4900,ft³
